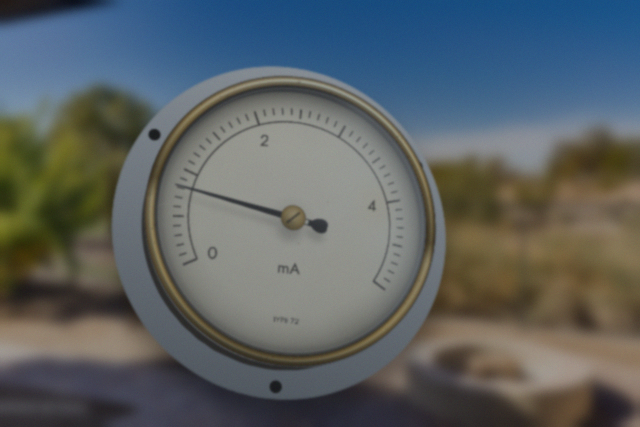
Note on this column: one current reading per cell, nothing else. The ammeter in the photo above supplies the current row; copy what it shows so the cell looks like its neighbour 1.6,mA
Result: 0.8,mA
